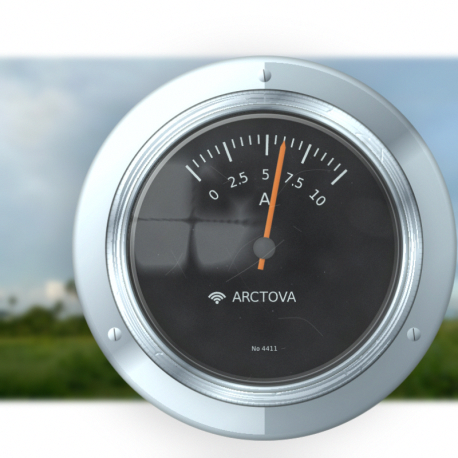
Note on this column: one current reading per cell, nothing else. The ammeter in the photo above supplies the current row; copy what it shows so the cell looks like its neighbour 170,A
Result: 6,A
